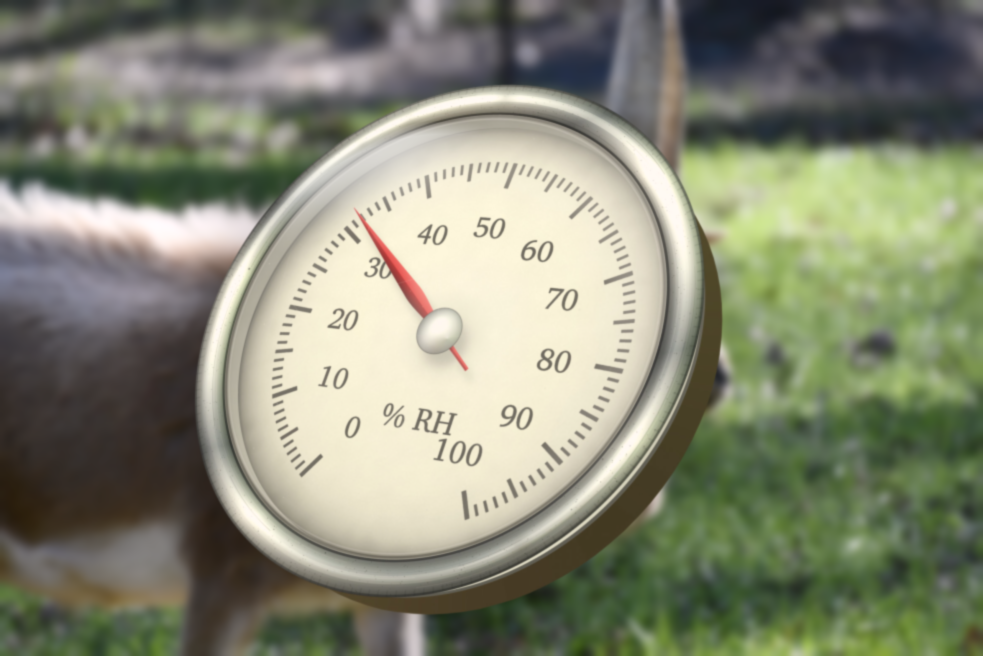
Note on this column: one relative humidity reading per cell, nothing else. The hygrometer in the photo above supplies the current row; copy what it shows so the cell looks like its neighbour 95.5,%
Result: 32,%
